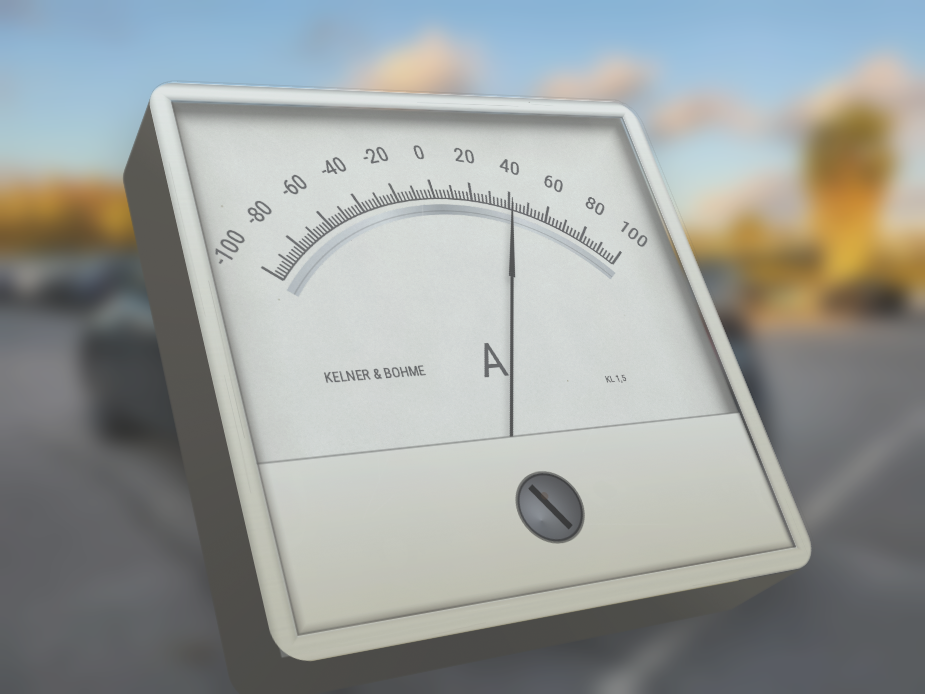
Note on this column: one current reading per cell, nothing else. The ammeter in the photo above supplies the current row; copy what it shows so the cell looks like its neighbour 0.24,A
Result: 40,A
